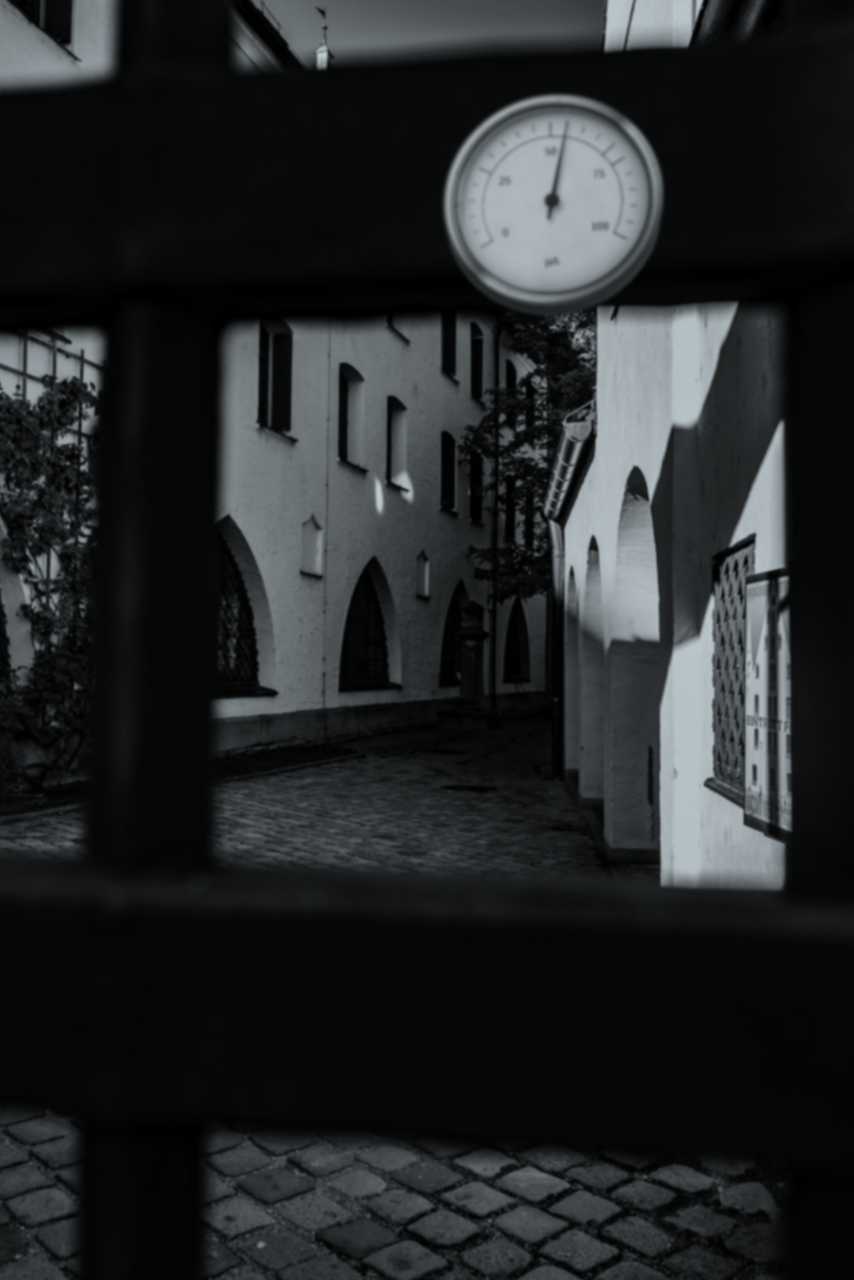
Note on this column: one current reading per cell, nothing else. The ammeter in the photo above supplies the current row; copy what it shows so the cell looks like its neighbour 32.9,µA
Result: 55,µA
